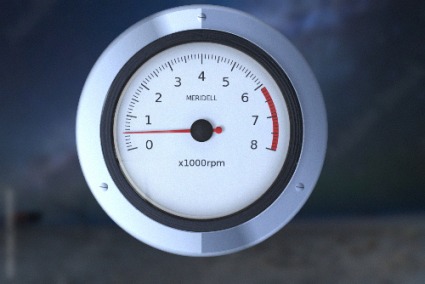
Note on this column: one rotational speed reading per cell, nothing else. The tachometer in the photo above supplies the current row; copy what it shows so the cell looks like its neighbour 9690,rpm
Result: 500,rpm
